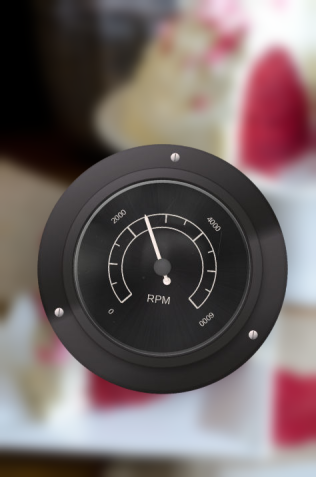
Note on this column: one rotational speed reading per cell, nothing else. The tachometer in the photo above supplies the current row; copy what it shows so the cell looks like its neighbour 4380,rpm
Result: 2500,rpm
